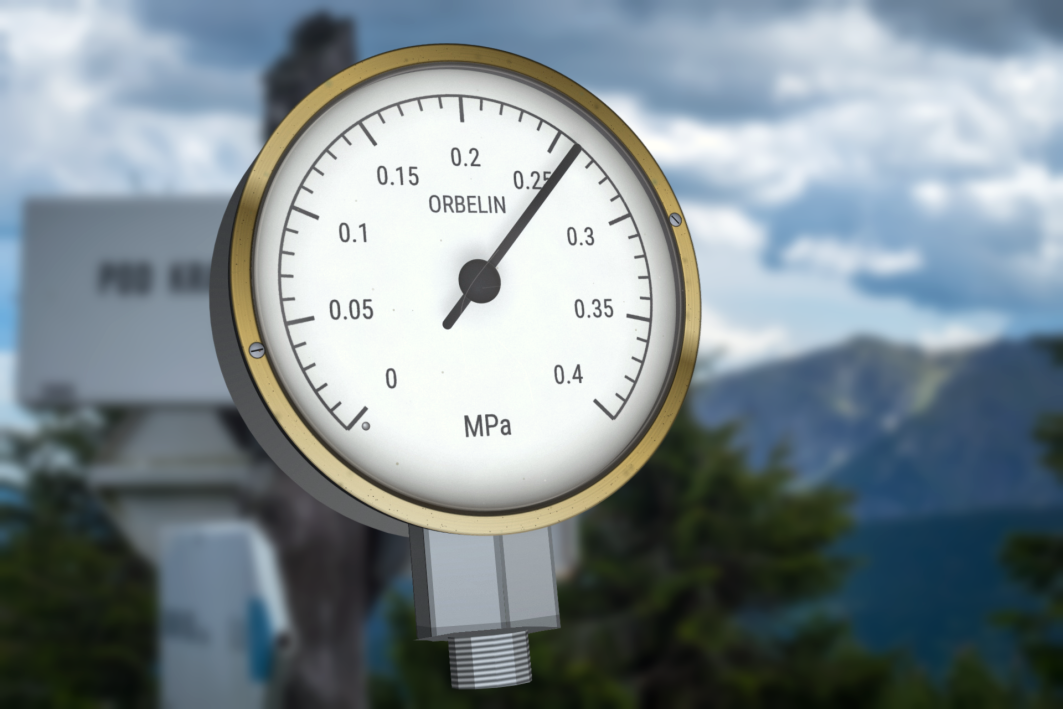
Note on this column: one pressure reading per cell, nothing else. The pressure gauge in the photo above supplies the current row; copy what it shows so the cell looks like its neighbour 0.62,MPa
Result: 0.26,MPa
